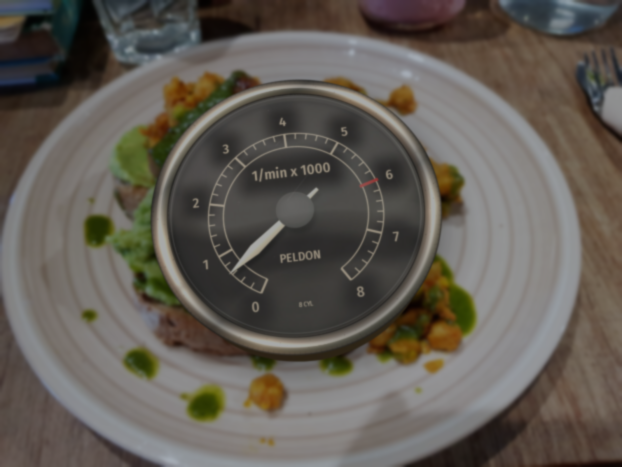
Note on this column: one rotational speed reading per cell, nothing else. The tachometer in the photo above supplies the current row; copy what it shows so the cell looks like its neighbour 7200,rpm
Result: 600,rpm
